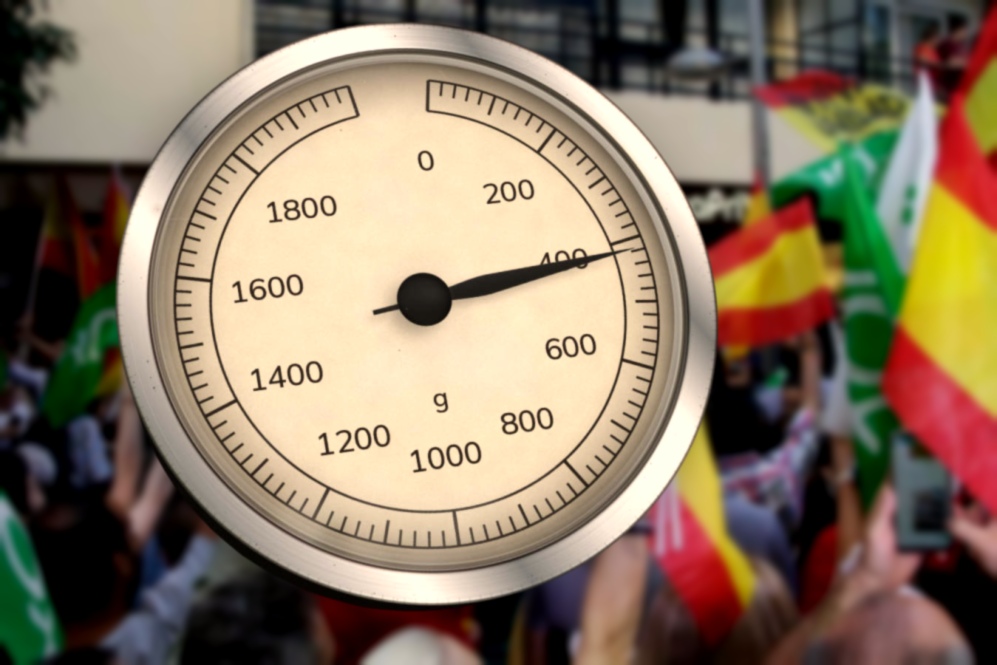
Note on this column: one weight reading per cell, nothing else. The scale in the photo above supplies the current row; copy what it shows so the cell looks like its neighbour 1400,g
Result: 420,g
